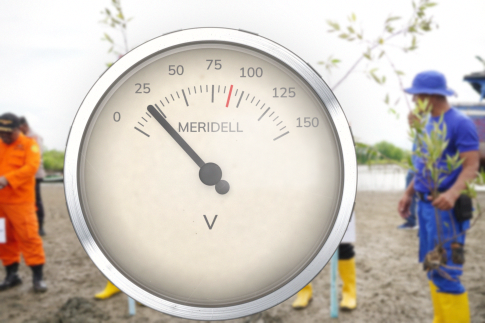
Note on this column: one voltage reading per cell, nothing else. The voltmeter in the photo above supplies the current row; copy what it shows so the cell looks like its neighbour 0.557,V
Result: 20,V
